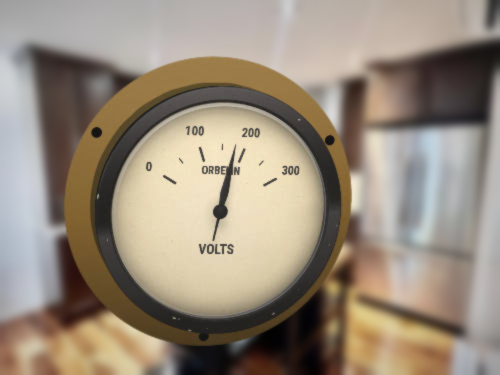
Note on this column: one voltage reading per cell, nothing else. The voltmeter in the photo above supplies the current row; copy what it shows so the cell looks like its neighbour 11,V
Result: 175,V
